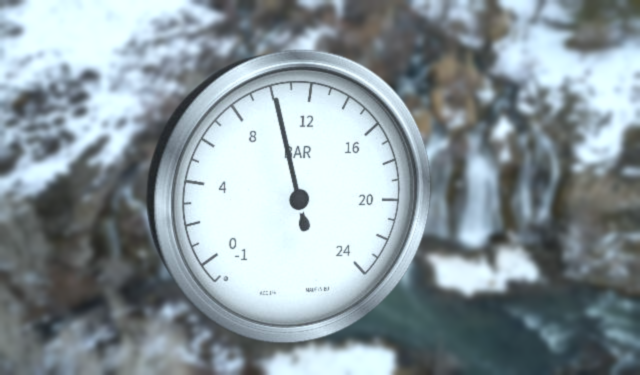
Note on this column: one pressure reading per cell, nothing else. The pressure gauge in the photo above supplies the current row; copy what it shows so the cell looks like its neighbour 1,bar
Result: 10,bar
